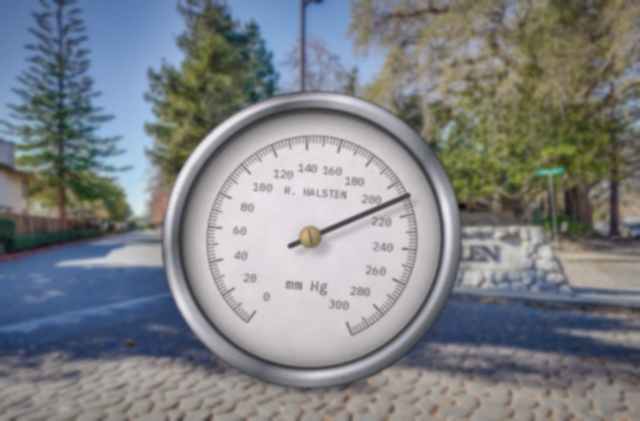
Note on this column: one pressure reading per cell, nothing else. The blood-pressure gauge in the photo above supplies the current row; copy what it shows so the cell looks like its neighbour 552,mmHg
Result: 210,mmHg
